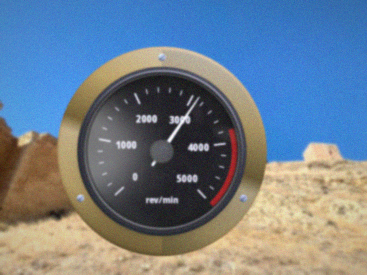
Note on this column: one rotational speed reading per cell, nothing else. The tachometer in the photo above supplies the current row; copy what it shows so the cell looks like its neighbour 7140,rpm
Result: 3100,rpm
